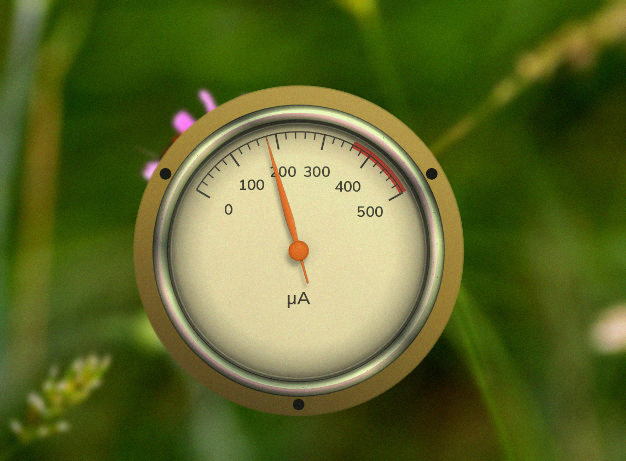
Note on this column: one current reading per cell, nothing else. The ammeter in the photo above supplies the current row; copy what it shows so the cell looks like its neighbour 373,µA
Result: 180,µA
